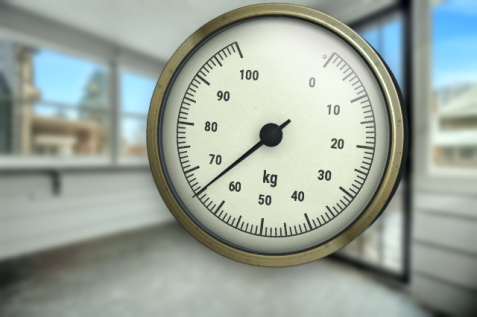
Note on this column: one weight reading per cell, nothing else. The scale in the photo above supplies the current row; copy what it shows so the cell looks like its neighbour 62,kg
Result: 65,kg
